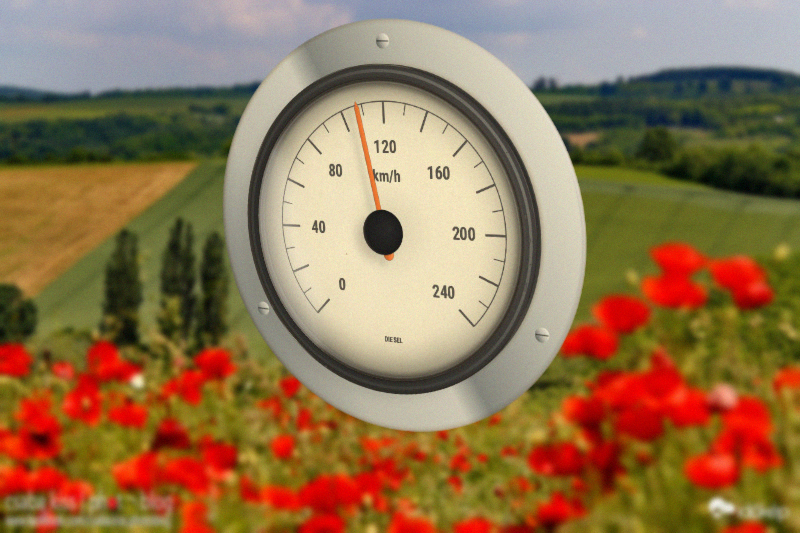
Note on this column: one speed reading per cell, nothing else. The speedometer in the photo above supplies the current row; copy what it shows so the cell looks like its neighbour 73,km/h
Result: 110,km/h
